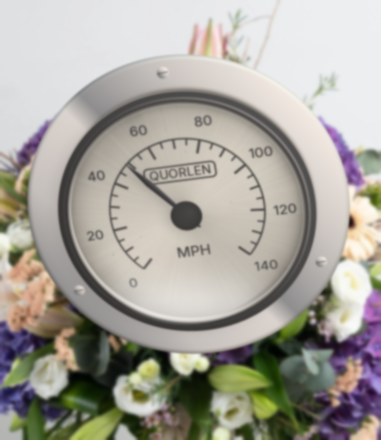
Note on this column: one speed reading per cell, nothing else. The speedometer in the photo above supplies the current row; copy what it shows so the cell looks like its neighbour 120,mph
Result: 50,mph
